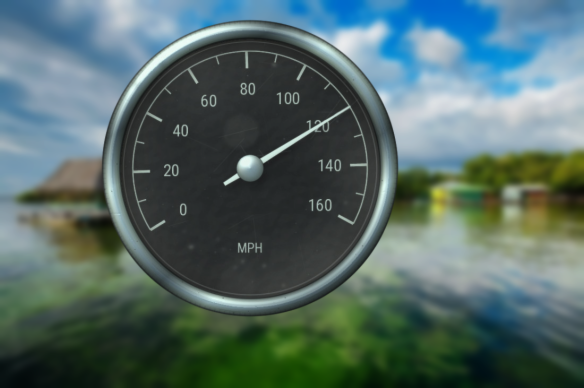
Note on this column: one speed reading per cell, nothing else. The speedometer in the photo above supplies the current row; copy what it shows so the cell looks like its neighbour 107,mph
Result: 120,mph
